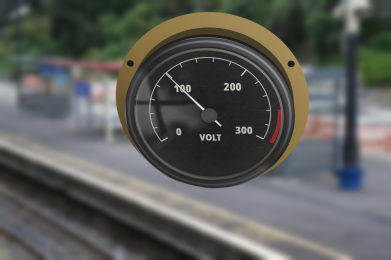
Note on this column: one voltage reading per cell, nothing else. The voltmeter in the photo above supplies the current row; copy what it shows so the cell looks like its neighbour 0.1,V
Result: 100,V
